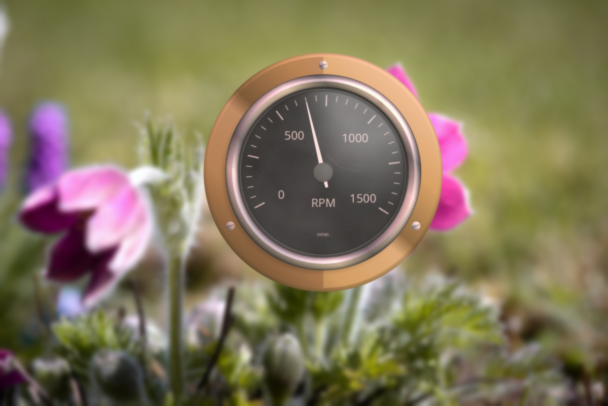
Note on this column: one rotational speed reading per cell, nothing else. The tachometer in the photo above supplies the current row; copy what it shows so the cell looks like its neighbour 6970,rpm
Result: 650,rpm
